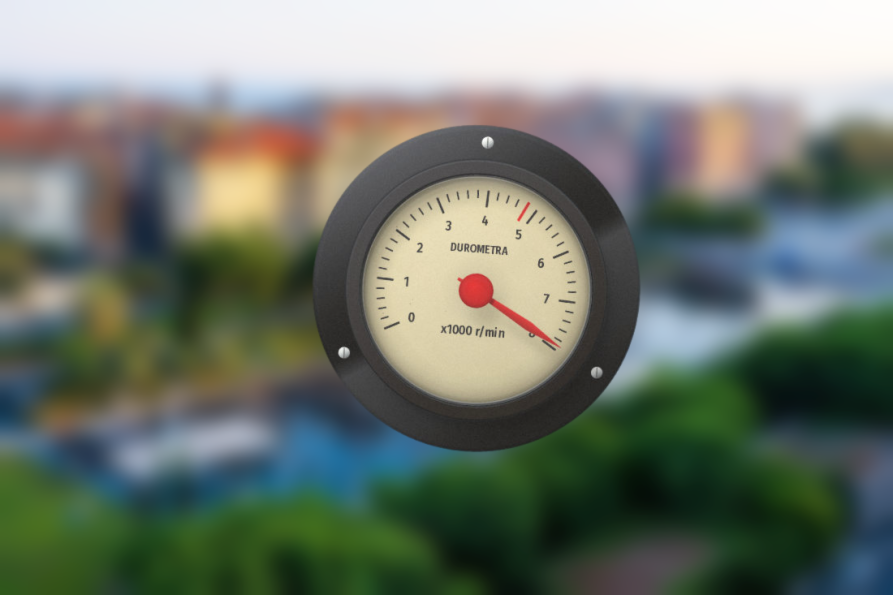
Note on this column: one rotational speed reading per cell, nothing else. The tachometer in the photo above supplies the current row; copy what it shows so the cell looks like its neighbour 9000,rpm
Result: 7900,rpm
